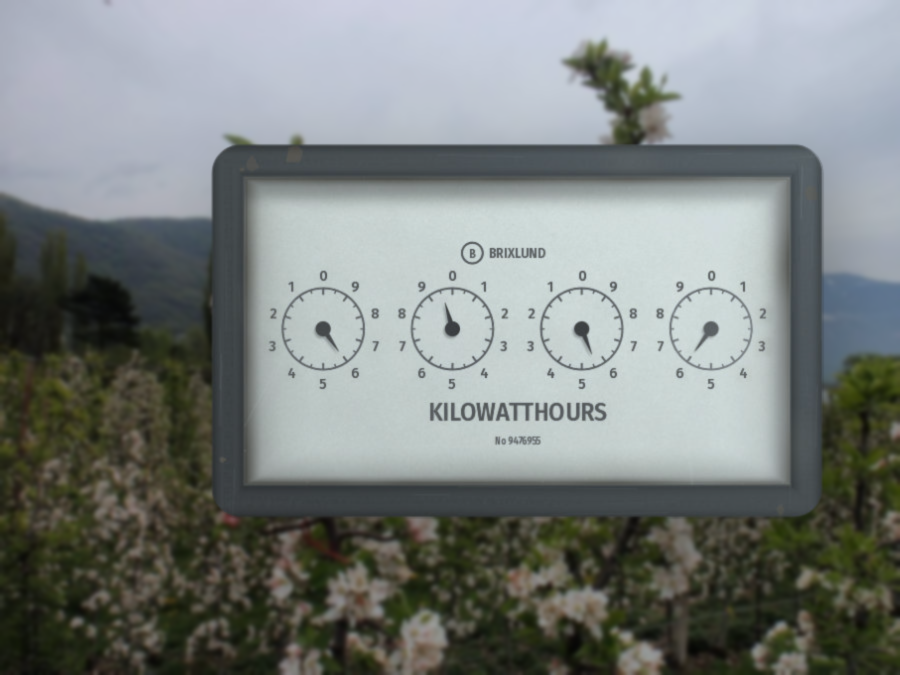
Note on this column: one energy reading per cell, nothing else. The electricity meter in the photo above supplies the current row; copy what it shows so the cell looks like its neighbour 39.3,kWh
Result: 5956,kWh
